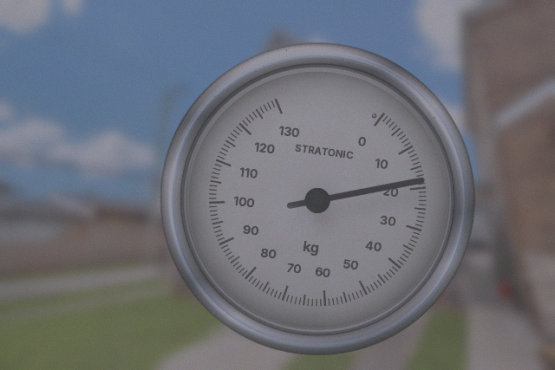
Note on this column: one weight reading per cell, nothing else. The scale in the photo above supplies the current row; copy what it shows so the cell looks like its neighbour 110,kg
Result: 18,kg
